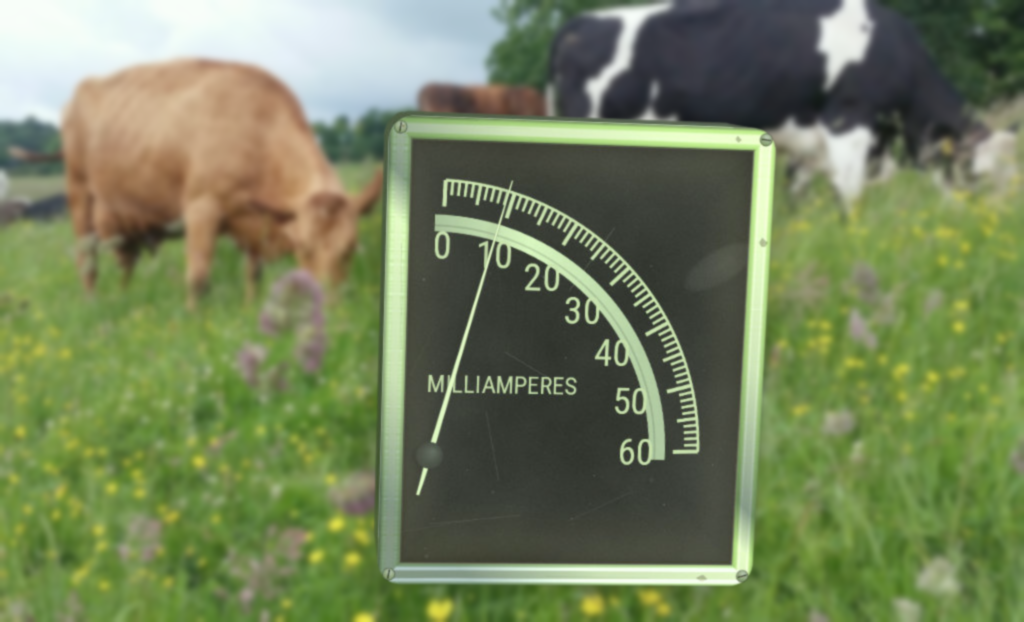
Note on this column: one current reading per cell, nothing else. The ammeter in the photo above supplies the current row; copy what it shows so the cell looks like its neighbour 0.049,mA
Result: 9,mA
